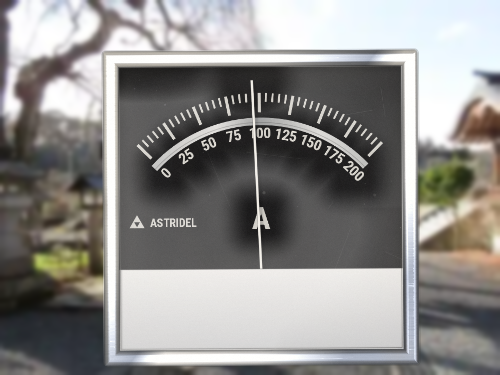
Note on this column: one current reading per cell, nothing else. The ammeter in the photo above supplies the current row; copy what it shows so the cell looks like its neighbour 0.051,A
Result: 95,A
